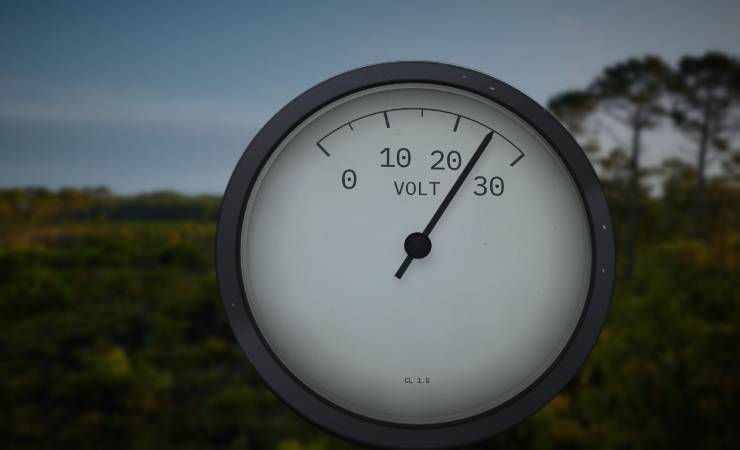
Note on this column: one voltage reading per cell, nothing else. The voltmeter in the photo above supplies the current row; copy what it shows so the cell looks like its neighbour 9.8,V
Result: 25,V
